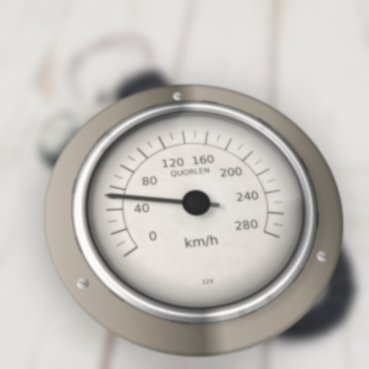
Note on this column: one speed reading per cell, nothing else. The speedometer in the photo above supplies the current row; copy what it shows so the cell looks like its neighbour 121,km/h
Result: 50,km/h
